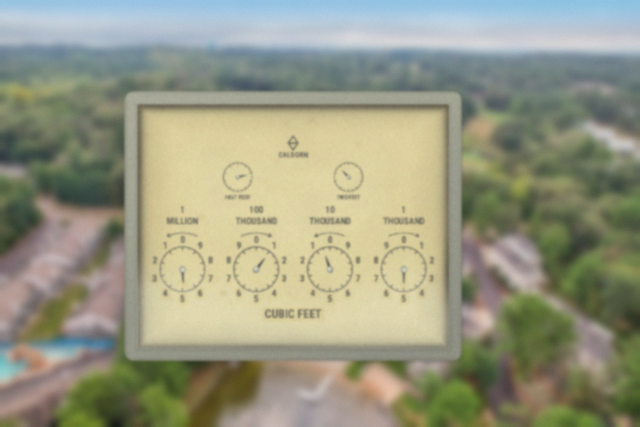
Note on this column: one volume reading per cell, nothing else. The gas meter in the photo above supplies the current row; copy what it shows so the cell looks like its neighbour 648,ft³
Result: 510500,ft³
